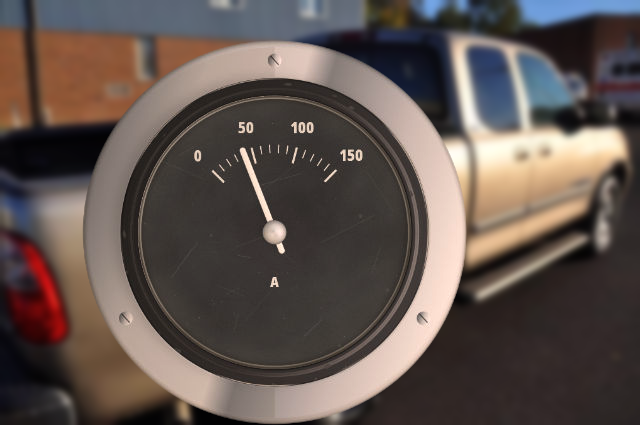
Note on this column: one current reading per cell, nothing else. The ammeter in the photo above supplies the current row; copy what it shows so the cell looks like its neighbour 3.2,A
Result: 40,A
